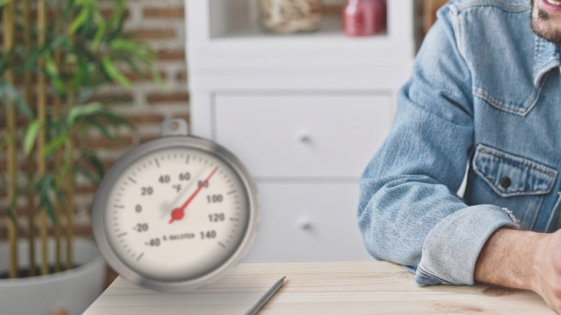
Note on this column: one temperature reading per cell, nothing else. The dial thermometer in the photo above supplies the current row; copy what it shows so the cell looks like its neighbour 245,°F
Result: 80,°F
